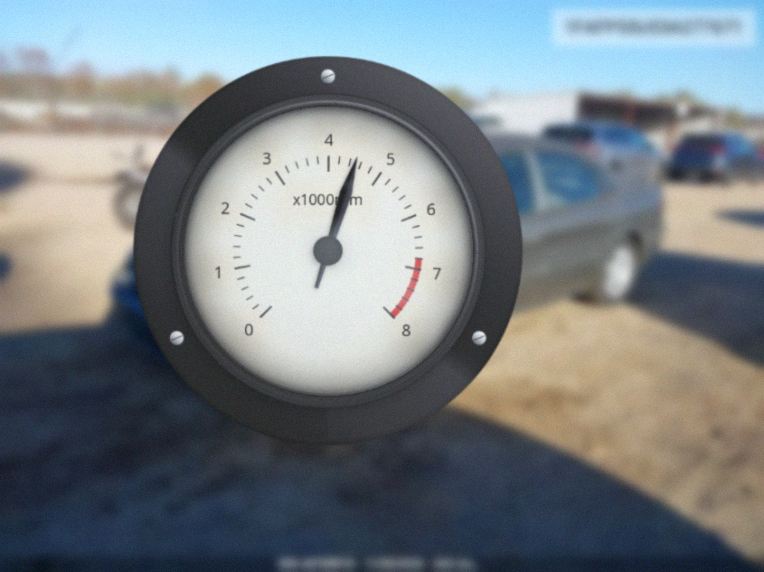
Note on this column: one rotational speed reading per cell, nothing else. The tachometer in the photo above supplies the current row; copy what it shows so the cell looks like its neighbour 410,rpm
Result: 4500,rpm
